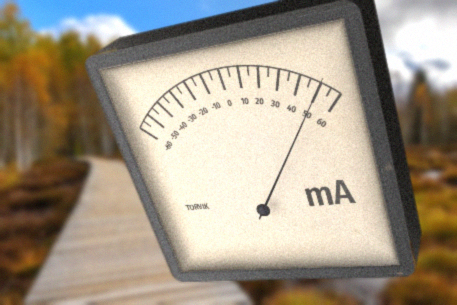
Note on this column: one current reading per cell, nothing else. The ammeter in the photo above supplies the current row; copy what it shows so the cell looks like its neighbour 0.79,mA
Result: 50,mA
